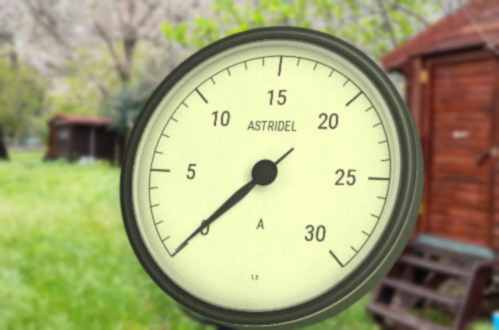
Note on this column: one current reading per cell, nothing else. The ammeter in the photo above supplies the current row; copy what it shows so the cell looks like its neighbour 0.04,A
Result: 0,A
